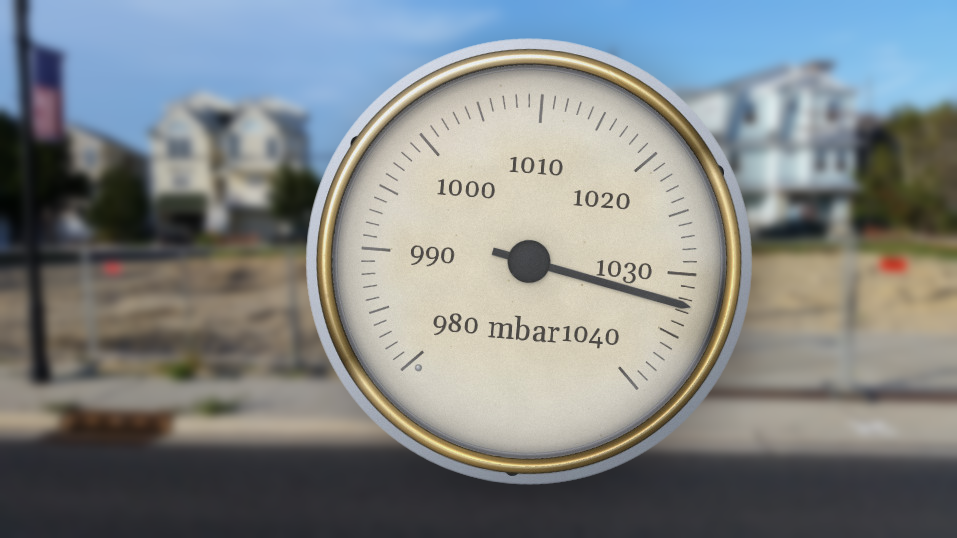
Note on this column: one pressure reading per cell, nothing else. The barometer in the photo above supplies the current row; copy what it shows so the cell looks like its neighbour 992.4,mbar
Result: 1032.5,mbar
